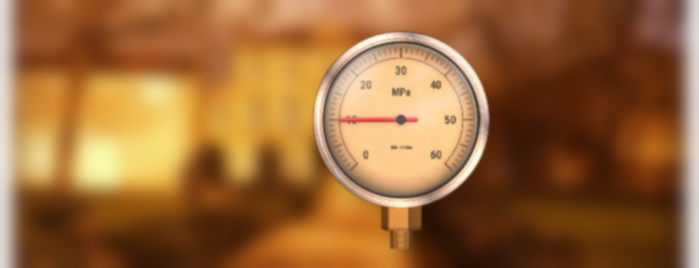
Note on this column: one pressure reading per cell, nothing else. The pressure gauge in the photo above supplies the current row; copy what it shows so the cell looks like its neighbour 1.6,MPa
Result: 10,MPa
